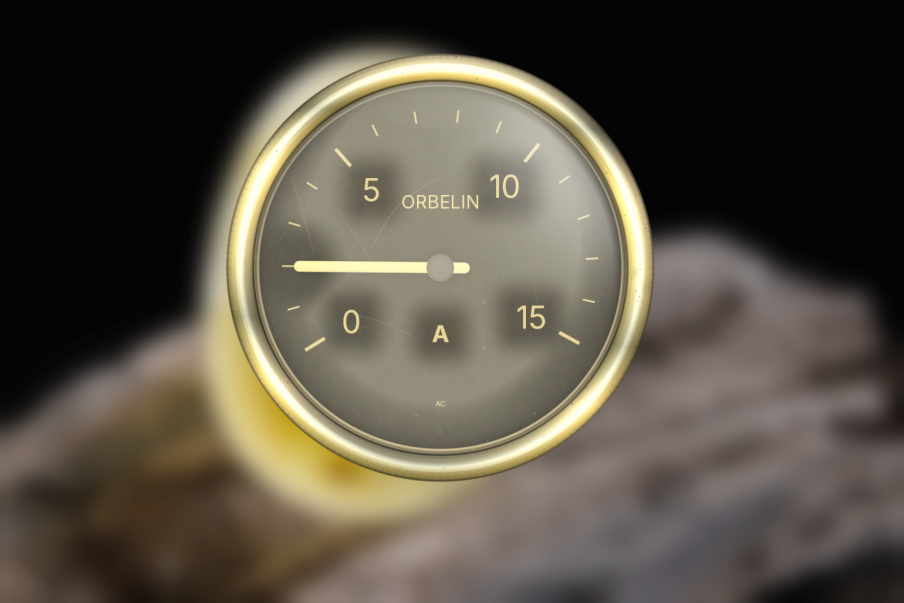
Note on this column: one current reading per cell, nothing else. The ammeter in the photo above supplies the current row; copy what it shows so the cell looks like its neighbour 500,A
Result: 2,A
